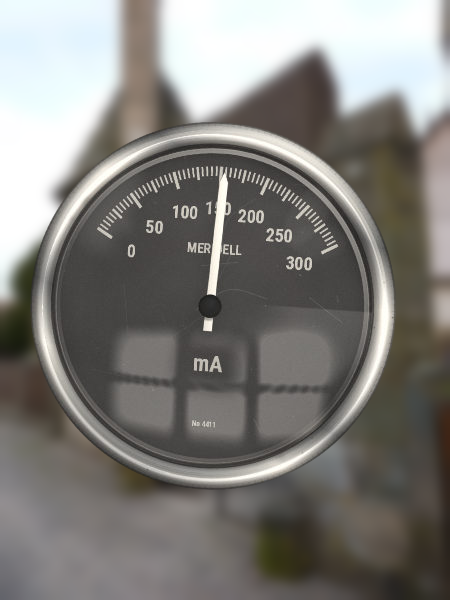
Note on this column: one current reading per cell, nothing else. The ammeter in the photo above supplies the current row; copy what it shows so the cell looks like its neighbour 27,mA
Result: 155,mA
